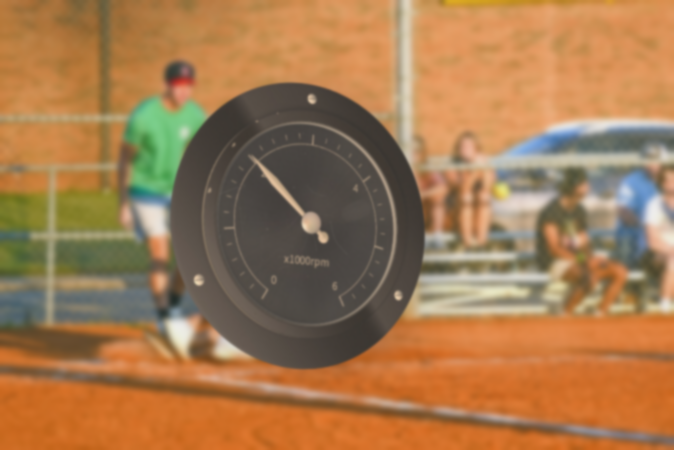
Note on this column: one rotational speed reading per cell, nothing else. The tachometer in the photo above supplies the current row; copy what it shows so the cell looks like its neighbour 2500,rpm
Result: 2000,rpm
